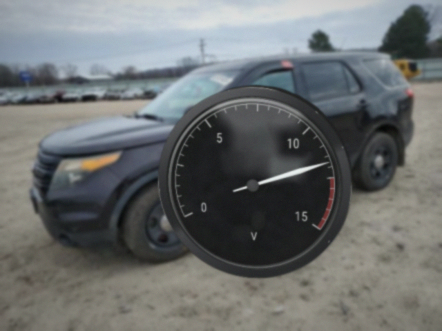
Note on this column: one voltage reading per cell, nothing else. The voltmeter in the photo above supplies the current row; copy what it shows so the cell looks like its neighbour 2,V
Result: 11.75,V
